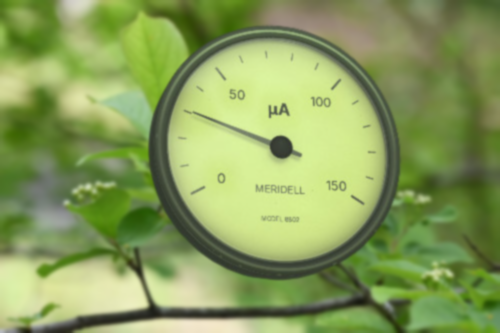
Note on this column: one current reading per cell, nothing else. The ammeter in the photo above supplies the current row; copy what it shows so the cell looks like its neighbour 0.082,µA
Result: 30,µA
